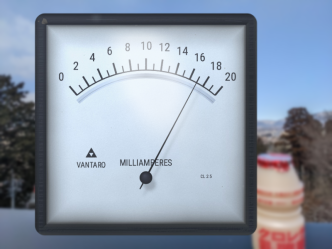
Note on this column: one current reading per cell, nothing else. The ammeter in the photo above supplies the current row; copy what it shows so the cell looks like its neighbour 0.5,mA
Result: 17,mA
